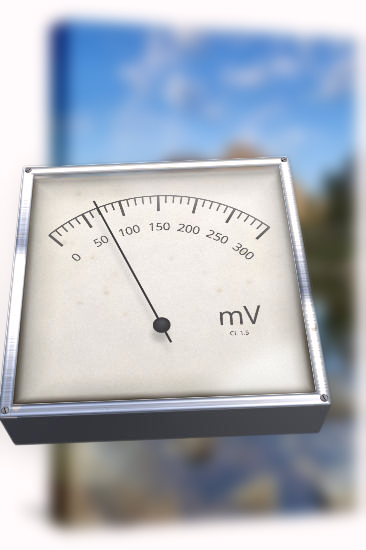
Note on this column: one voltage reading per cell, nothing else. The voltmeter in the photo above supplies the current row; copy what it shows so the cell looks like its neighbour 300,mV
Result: 70,mV
